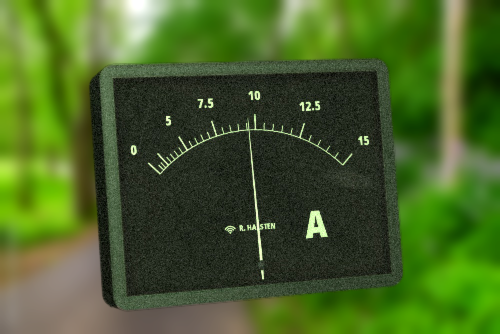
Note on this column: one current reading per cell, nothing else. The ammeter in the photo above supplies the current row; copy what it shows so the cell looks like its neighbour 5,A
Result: 9.5,A
